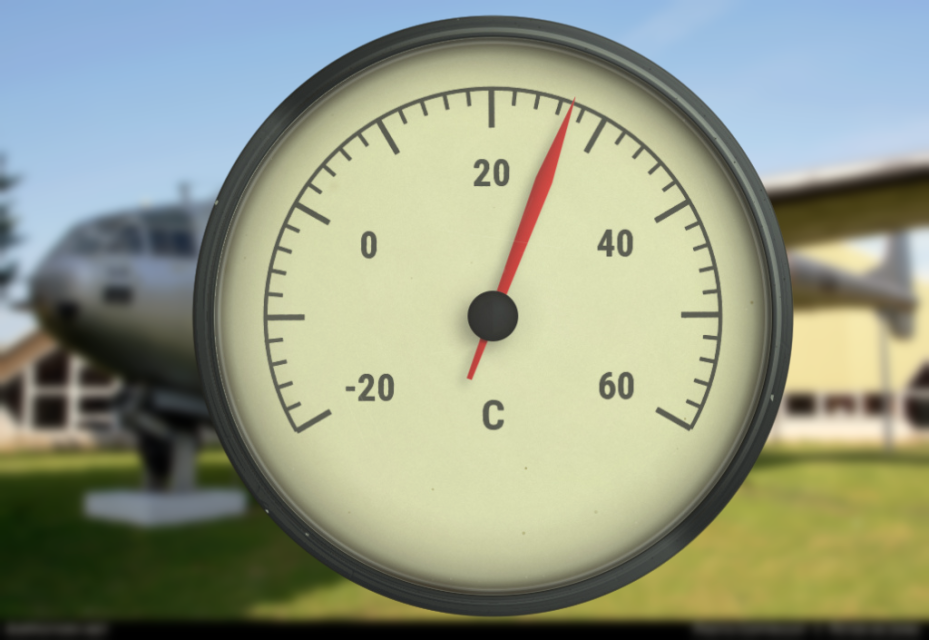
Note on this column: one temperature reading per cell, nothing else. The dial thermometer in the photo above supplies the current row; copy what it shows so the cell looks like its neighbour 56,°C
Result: 27,°C
